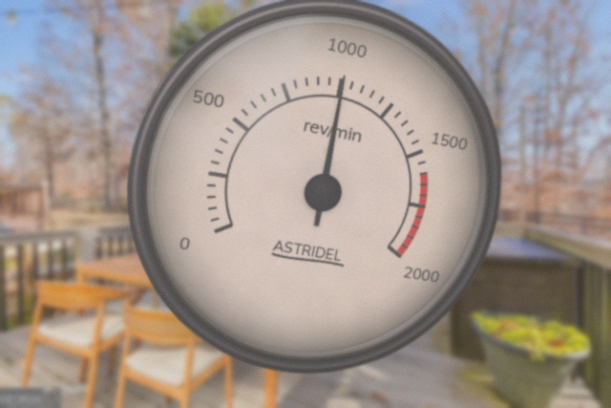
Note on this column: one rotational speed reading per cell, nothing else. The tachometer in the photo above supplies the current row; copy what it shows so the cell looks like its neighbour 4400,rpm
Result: 1000,rpm
